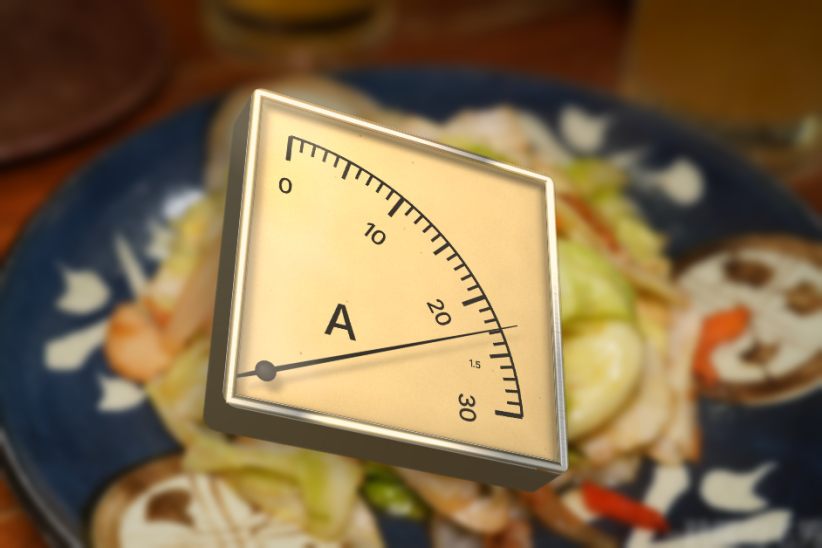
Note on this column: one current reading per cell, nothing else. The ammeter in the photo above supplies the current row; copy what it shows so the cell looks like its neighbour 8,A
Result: 23,A
